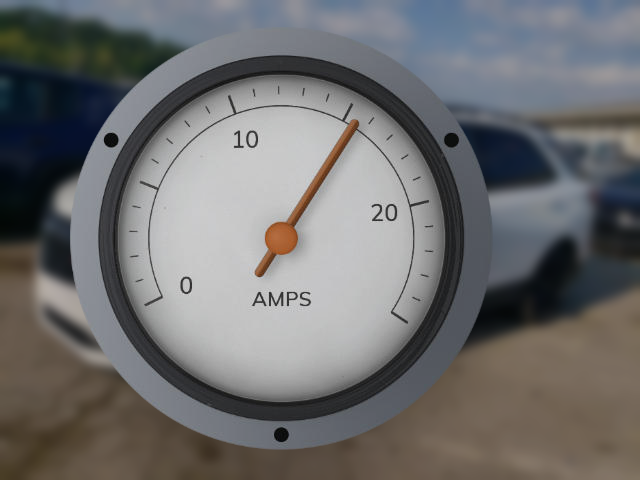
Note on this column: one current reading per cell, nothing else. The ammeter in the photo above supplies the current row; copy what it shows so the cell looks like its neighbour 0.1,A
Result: 15.5,A
